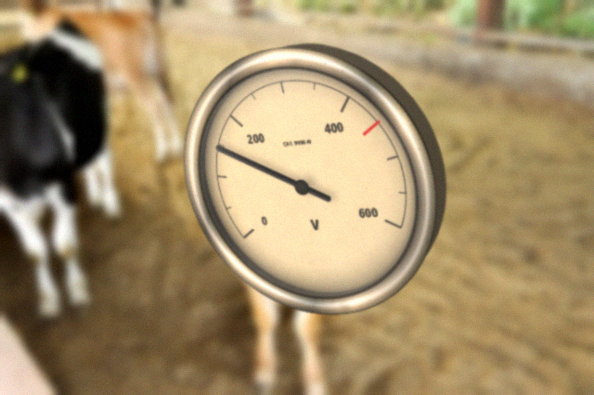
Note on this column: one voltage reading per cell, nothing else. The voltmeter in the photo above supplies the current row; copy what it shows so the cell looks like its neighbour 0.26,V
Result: 150,V
